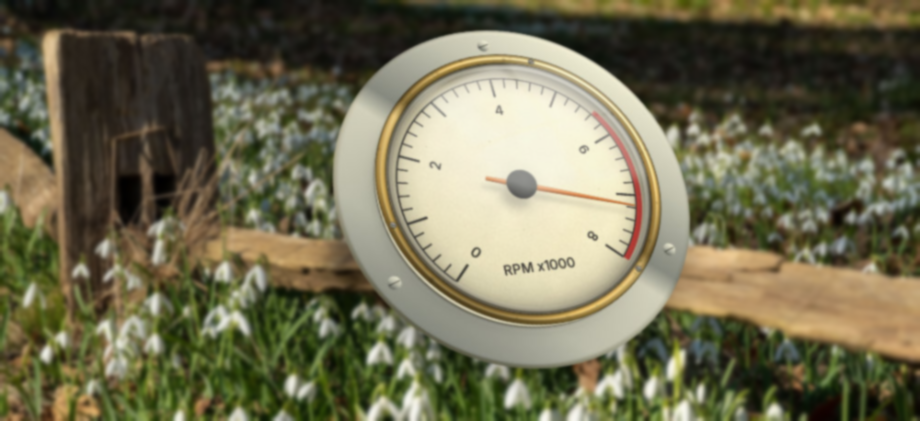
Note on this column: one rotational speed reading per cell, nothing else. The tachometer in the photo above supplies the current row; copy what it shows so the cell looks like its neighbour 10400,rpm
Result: 7200,rpm
